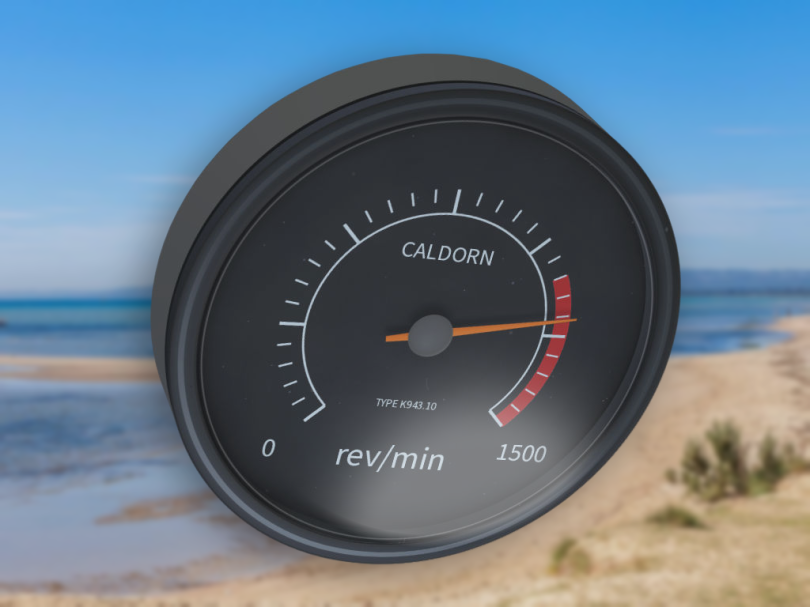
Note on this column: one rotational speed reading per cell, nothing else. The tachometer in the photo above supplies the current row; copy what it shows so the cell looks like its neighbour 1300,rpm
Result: 1200,rpm
